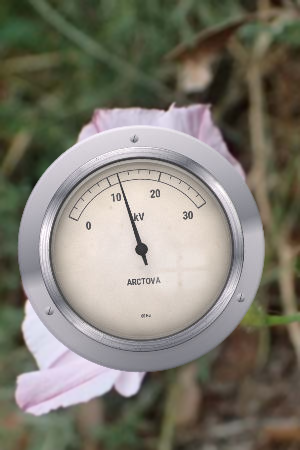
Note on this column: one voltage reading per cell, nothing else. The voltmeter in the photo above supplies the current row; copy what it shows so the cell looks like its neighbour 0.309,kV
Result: 12,kV
